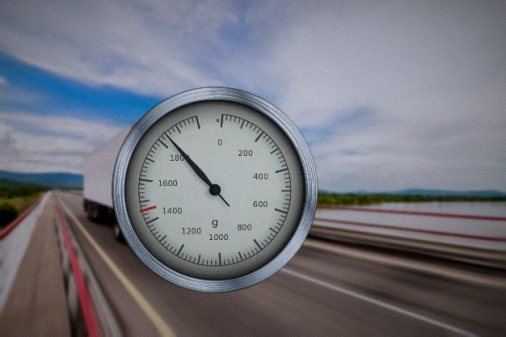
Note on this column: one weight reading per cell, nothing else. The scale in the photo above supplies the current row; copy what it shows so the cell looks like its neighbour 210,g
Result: 1840,g
